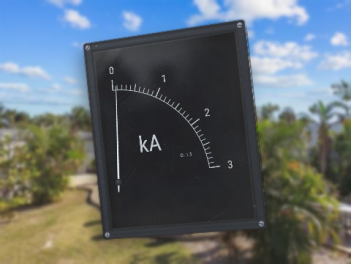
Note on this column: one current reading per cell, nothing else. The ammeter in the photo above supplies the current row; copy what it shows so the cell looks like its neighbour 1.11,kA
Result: 0.1,kA
